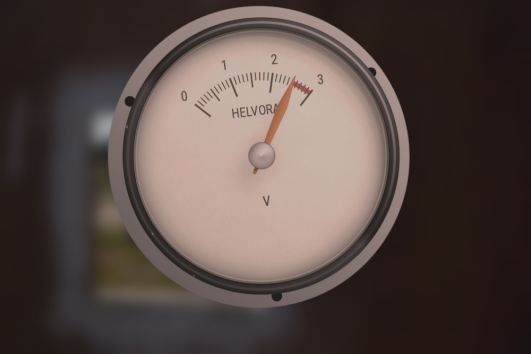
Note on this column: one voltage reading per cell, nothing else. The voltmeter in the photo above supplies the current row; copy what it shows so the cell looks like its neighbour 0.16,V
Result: 2.5,V
